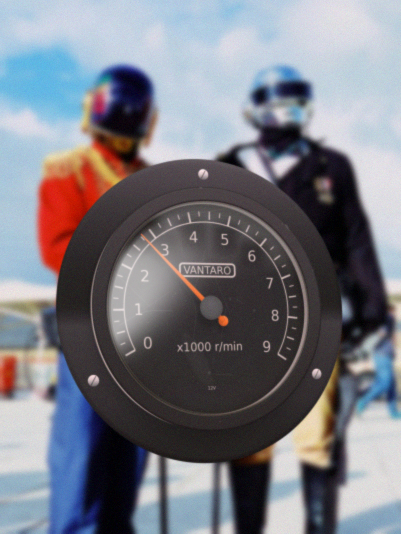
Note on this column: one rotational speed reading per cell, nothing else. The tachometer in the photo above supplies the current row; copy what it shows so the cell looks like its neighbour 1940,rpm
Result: 2750,rpm
